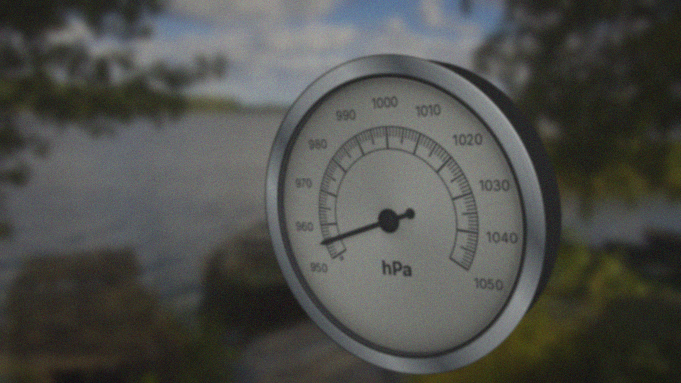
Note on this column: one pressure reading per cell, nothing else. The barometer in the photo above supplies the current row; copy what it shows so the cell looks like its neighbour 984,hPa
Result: 955,hPa
